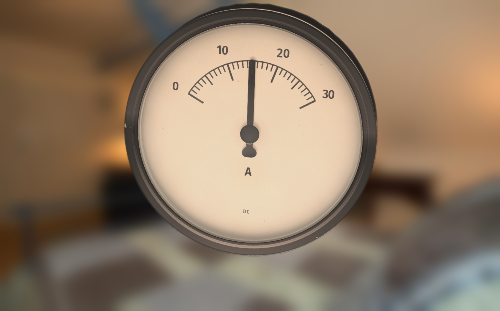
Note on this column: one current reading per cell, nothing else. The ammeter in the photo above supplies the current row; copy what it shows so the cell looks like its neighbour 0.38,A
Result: 15,A
